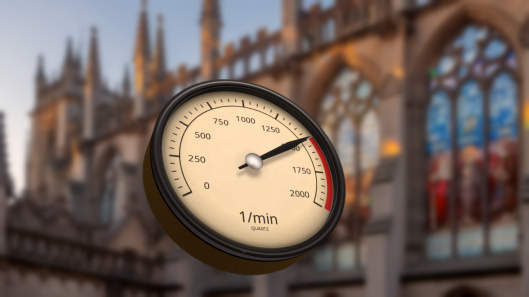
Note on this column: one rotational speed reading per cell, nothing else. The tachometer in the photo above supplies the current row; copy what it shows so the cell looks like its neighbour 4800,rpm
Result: 1500,rpm
